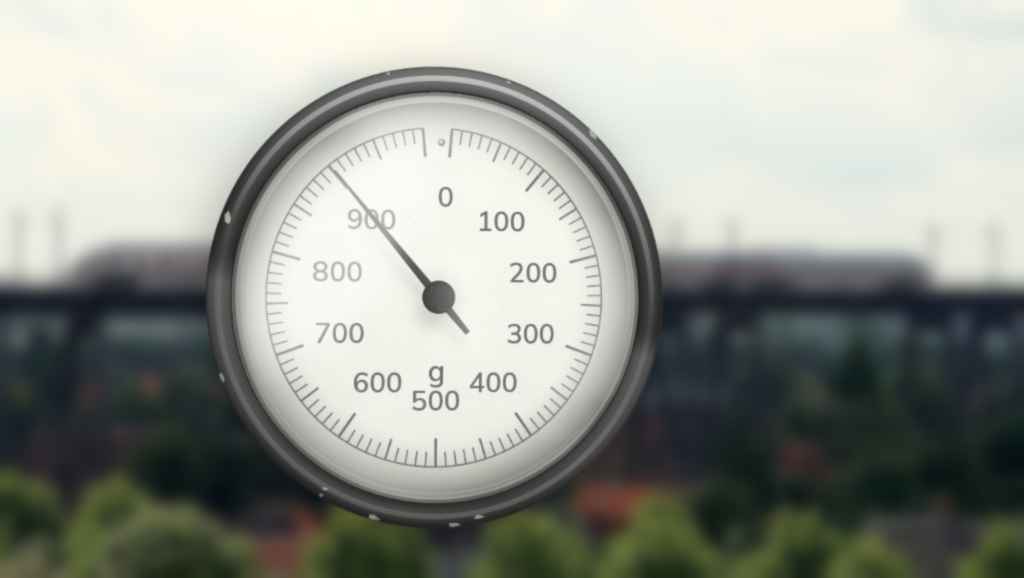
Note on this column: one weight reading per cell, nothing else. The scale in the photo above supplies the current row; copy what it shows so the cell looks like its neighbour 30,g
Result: 900,g
